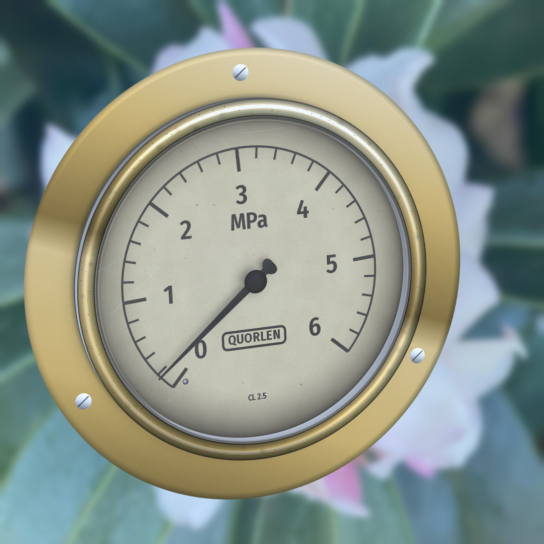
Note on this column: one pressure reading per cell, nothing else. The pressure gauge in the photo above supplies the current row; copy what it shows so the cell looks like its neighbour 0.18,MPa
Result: 0.2,MPa
